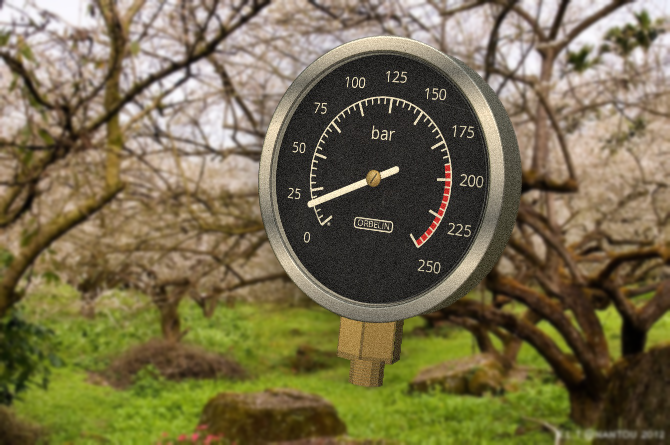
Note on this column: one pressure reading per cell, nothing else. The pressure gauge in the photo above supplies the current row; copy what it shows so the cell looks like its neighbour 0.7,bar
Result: 15,bar
